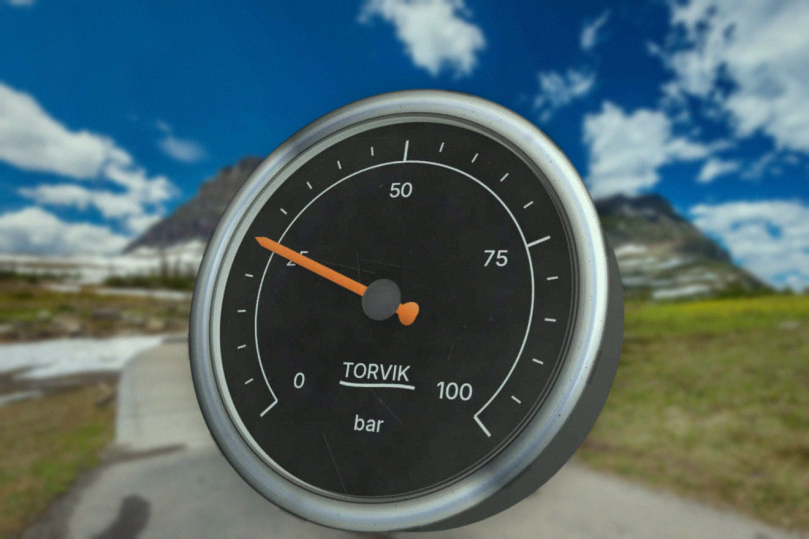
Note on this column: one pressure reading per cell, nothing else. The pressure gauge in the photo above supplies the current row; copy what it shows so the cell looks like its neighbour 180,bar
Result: 25,bar
